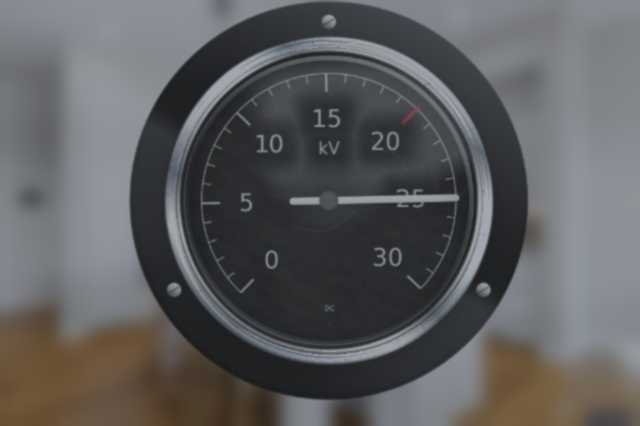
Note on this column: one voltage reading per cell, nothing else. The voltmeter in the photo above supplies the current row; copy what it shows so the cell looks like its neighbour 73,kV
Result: 25,kV
